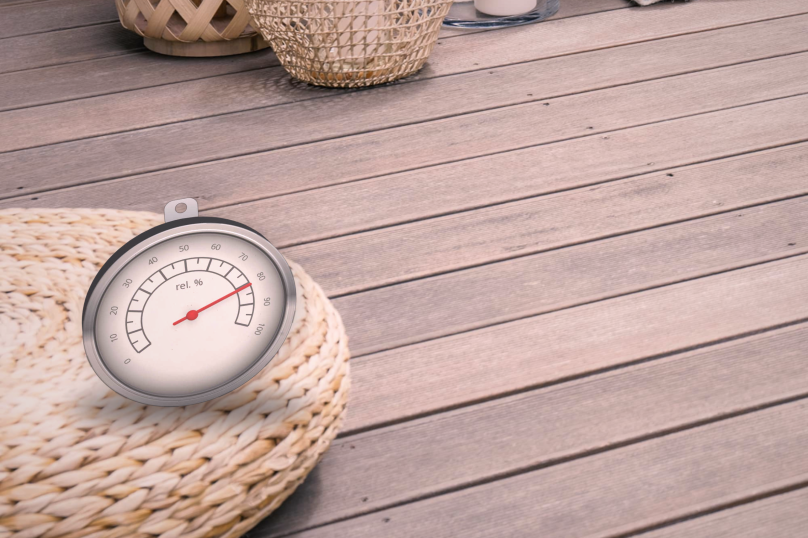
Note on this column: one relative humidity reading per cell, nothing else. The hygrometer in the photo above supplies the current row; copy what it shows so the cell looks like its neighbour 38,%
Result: 80,%
